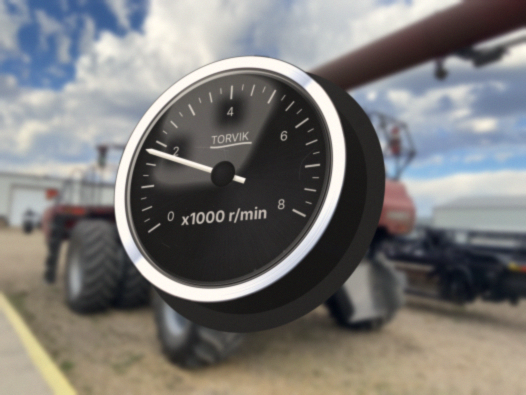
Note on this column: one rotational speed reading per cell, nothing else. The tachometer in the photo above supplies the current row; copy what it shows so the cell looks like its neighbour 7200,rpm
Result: 1750,rpm
